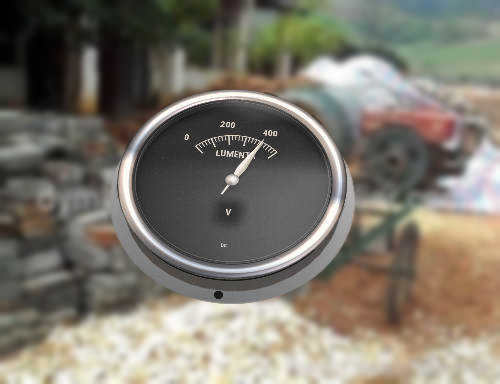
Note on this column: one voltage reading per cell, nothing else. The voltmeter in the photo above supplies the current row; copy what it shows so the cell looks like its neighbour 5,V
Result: 400,V
